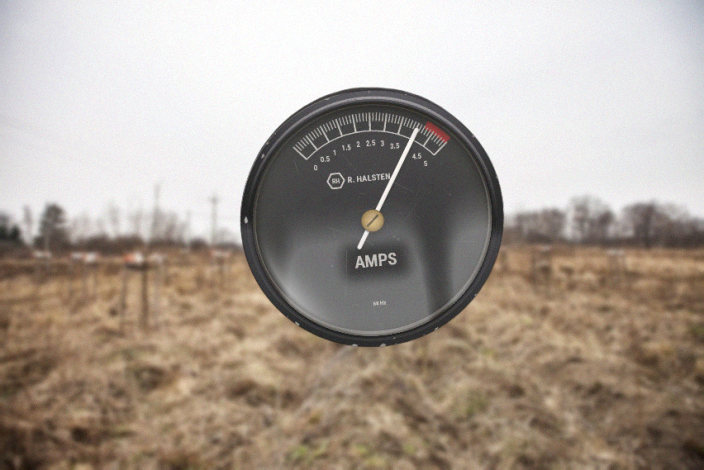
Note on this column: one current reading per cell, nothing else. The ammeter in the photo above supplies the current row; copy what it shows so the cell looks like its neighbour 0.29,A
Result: 4,A
